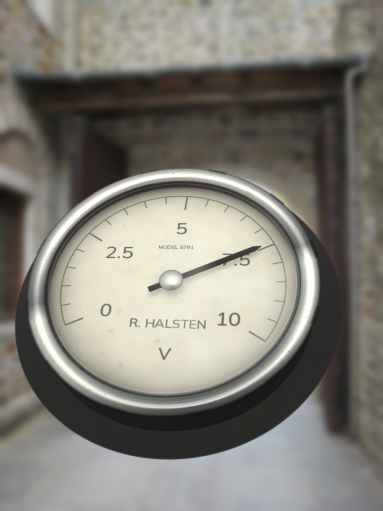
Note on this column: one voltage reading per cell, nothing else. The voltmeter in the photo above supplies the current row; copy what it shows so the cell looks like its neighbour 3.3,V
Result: 7.5,V
